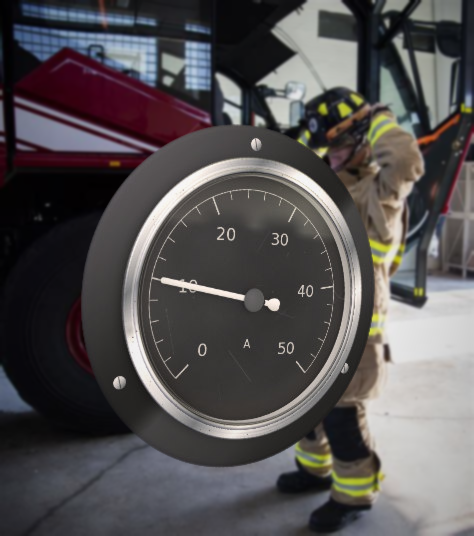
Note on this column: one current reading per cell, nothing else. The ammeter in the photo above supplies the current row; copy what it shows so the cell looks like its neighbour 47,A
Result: 10,A
